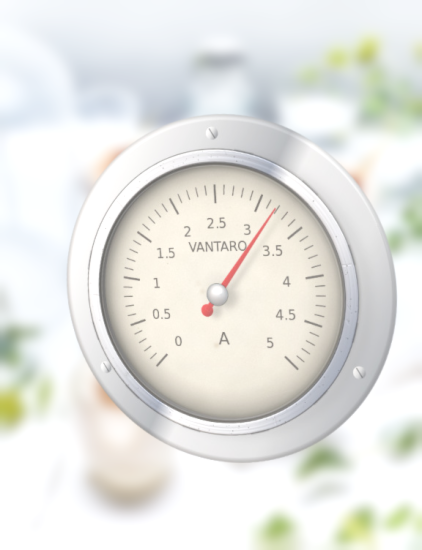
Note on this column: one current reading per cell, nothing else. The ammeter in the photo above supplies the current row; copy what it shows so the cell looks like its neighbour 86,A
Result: 3.2,A
